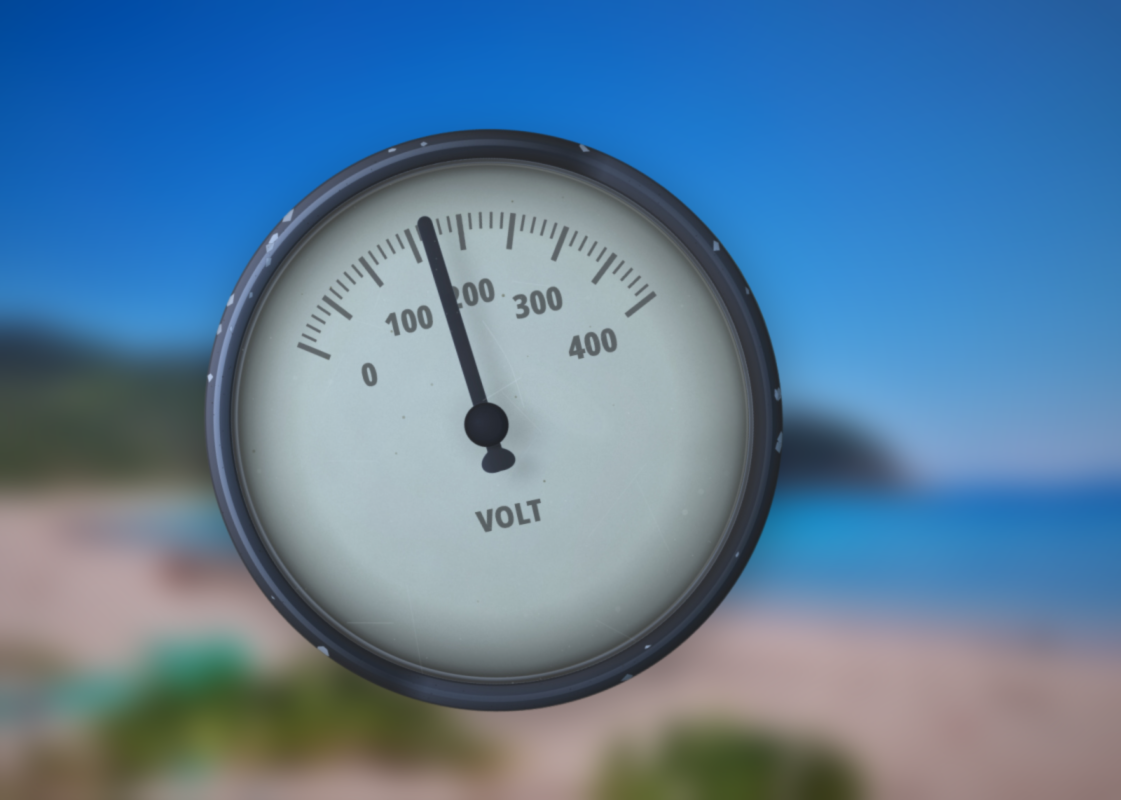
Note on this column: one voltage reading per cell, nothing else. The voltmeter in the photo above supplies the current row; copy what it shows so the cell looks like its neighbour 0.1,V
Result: 170,V
